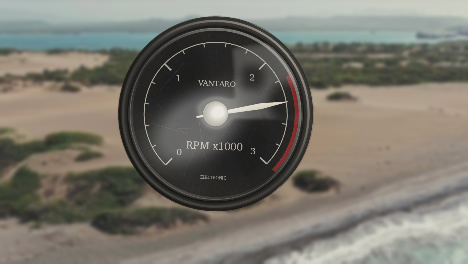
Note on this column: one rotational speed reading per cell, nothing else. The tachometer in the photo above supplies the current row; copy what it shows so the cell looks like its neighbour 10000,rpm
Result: 2400,rpm
